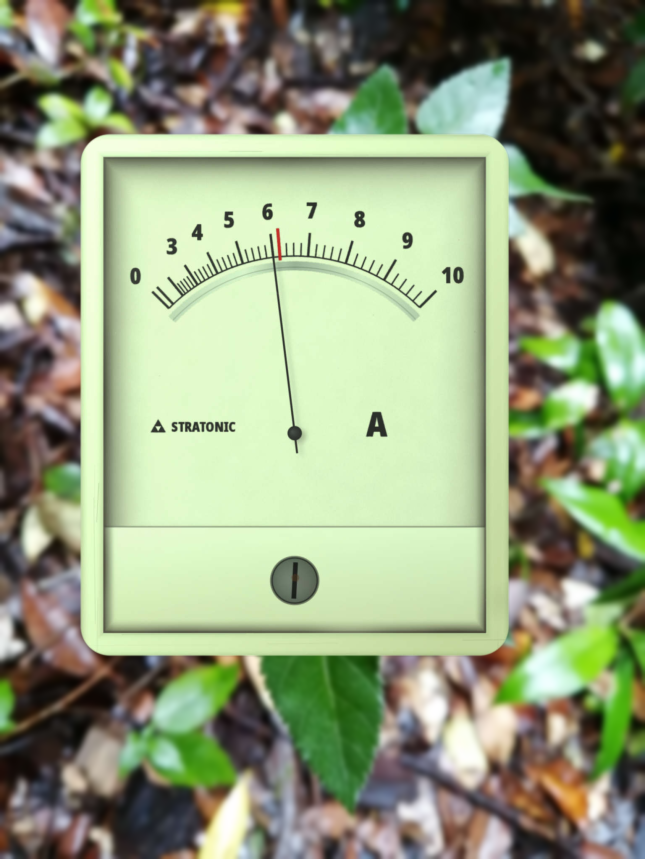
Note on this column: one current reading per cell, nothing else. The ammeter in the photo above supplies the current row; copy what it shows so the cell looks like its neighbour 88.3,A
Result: 6,A
